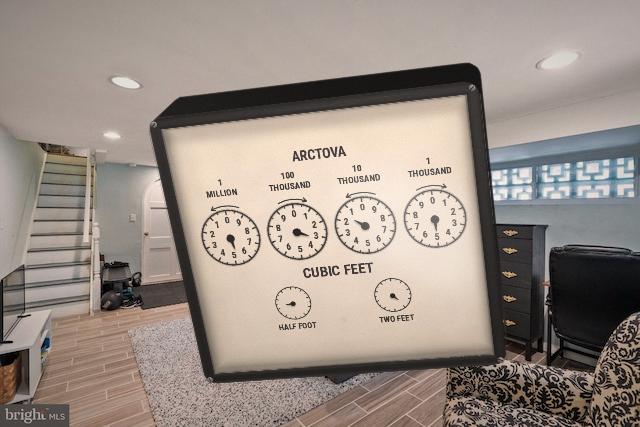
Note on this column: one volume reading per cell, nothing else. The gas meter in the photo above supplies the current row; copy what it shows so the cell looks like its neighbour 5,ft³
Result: 531500,ft³
